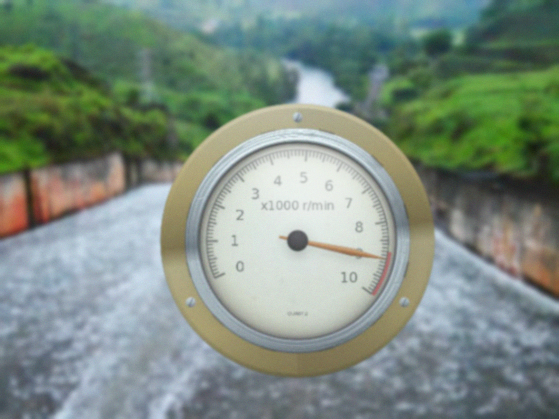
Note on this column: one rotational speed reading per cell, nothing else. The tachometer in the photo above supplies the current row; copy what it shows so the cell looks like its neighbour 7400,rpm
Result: 9000,rpm
